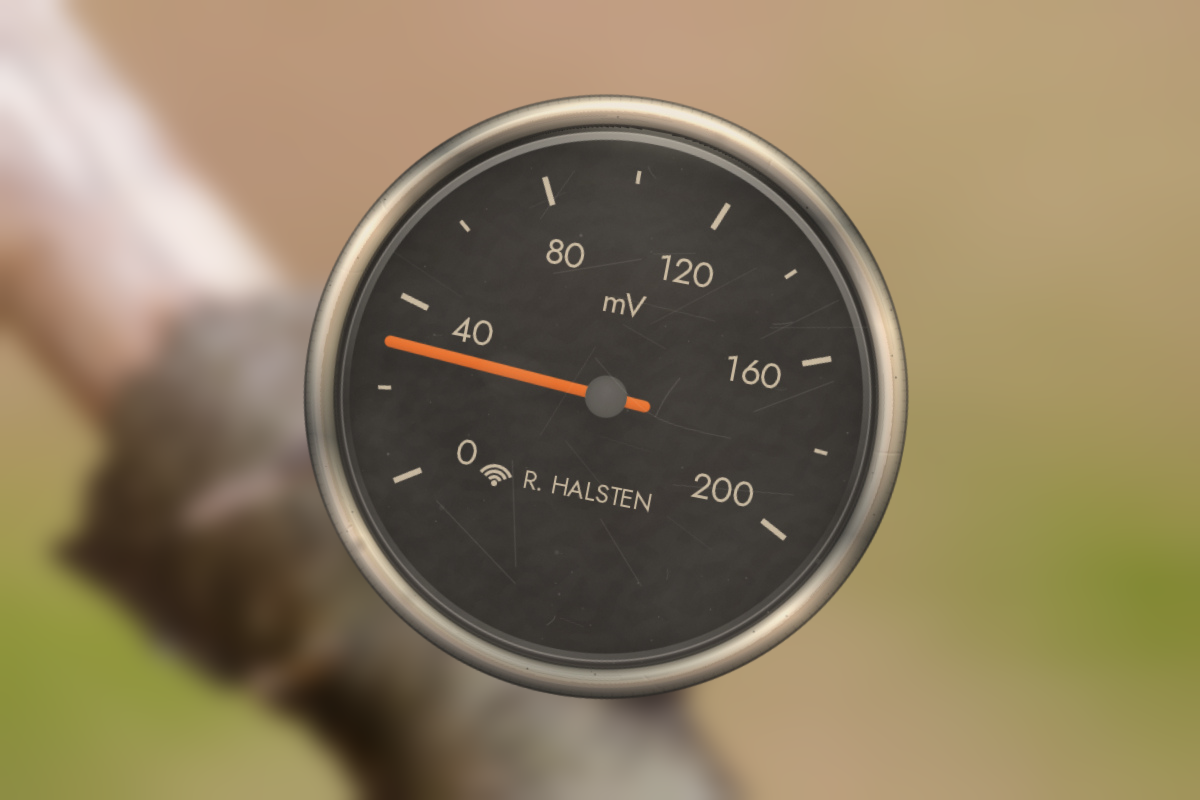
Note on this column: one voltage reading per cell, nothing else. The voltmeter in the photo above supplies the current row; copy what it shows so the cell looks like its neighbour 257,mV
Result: 30,mV
